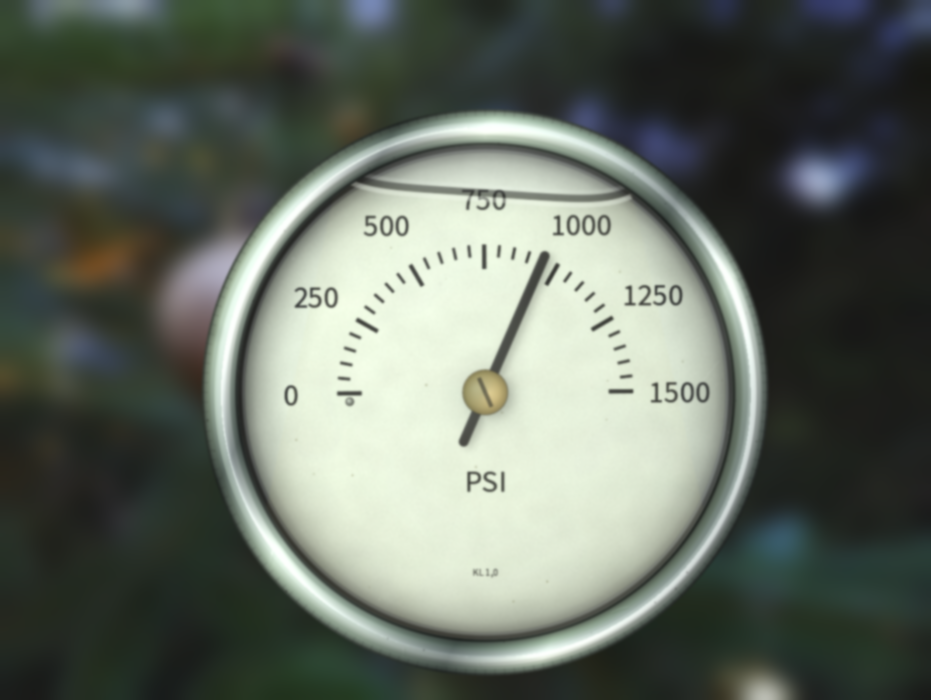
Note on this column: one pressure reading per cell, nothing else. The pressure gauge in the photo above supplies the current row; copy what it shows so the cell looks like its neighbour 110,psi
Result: 950,psi
